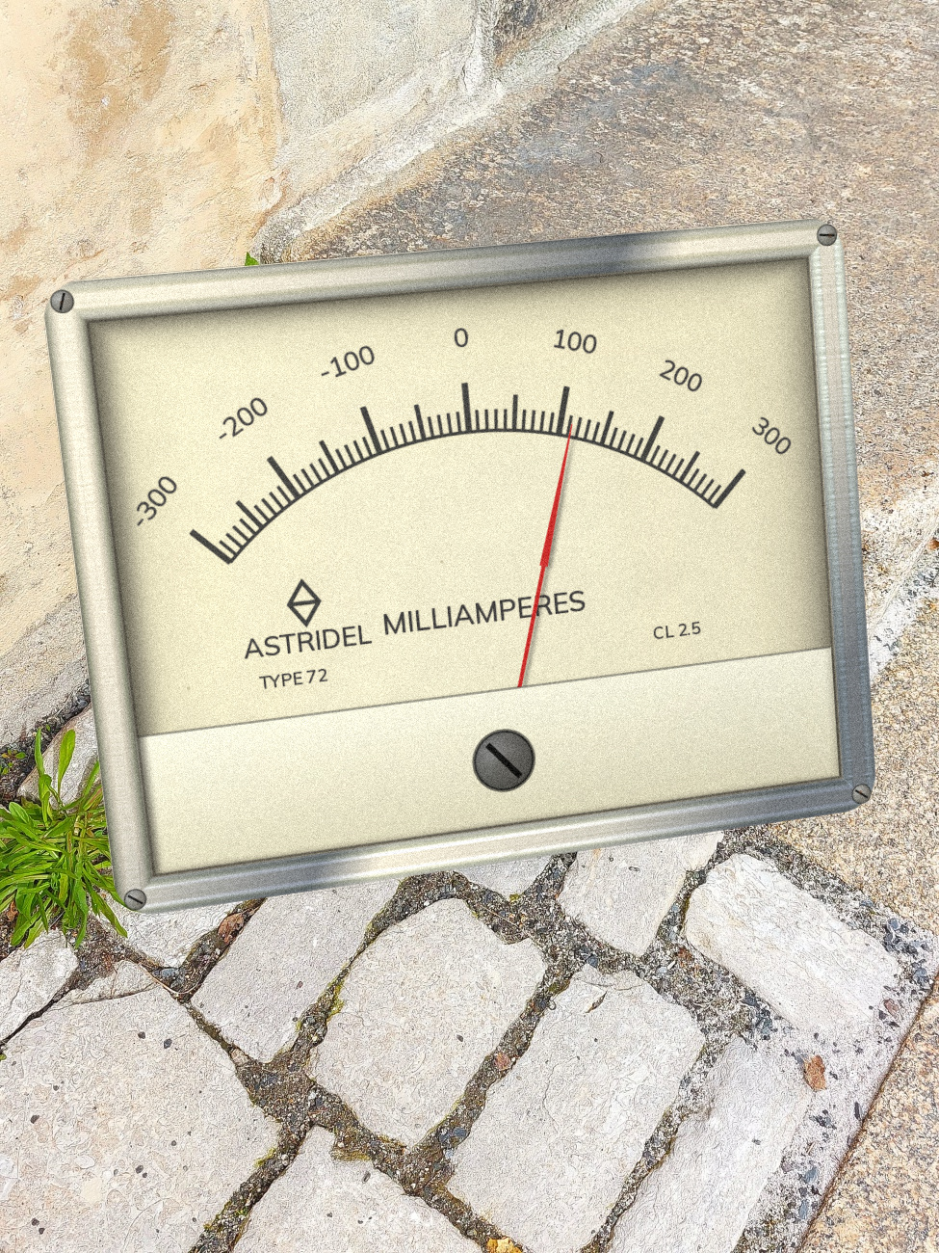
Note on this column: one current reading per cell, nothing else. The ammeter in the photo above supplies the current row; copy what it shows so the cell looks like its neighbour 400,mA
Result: 110,mA
